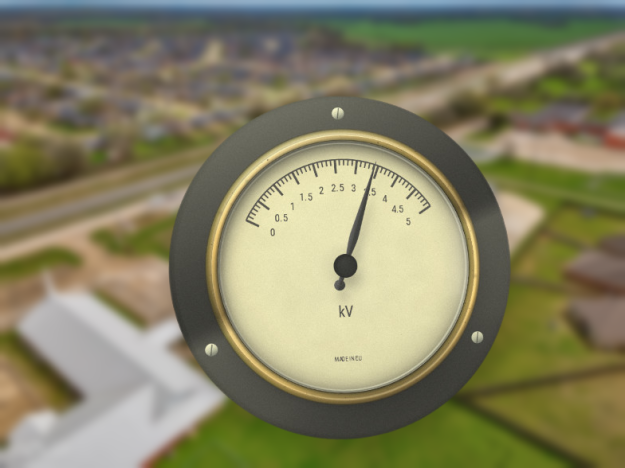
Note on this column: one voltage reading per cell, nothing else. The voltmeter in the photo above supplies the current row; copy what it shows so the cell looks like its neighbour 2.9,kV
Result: 3.4,kV
